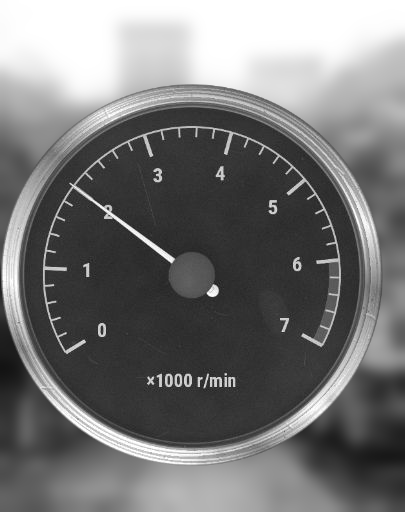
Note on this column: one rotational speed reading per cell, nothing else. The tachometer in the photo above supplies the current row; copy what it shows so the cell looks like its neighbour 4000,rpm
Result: 2000,rpm
